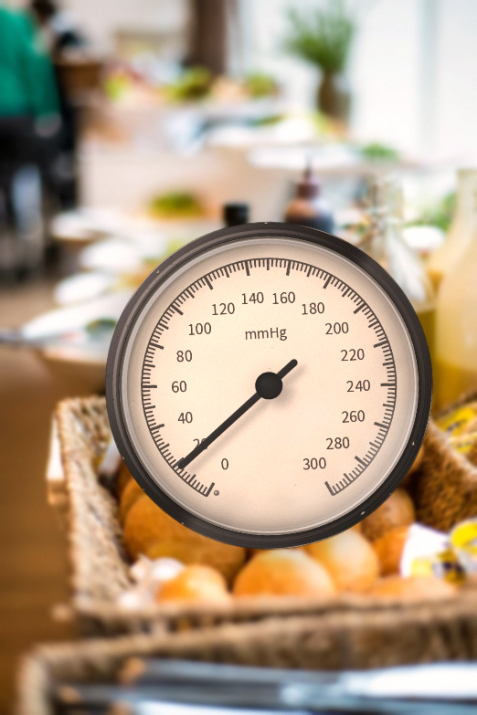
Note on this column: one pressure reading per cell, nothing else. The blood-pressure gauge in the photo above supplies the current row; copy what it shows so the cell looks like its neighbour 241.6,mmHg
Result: 18,mmHg
